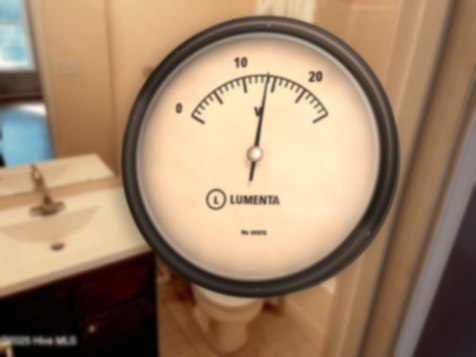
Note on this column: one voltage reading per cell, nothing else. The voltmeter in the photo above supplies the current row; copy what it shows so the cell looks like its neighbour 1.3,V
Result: 14,V
